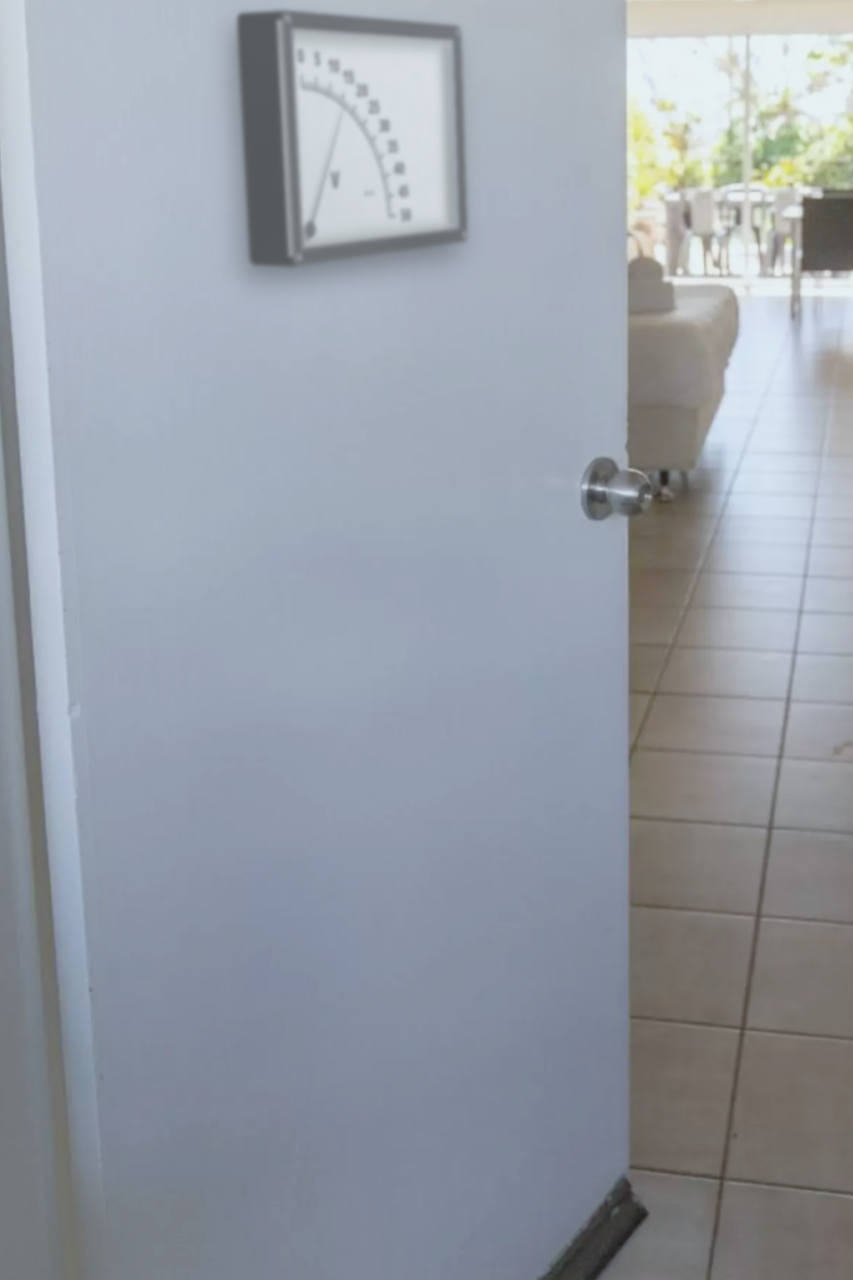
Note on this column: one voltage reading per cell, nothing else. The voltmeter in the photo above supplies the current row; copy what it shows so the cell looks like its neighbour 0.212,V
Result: 15,V
